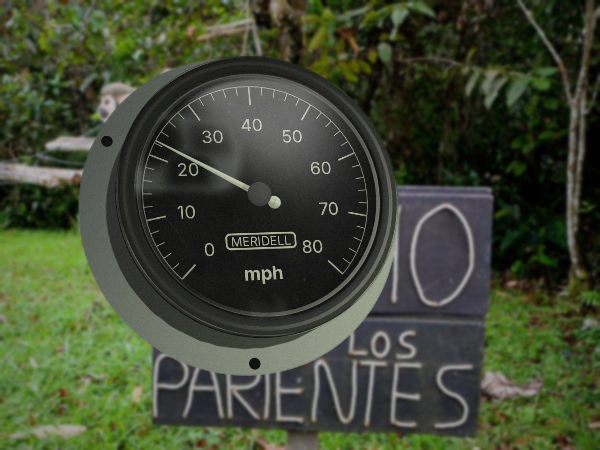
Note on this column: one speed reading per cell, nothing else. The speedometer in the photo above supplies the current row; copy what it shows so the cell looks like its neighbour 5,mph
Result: 22,mph
